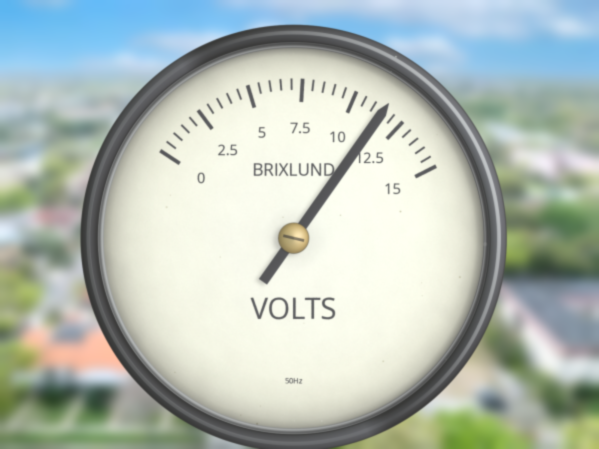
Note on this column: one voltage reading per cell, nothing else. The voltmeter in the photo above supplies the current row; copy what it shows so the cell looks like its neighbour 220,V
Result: 11.5,V
